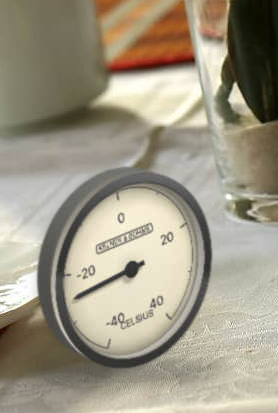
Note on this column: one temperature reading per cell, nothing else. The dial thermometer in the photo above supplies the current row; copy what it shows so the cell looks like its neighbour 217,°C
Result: -25,°C
